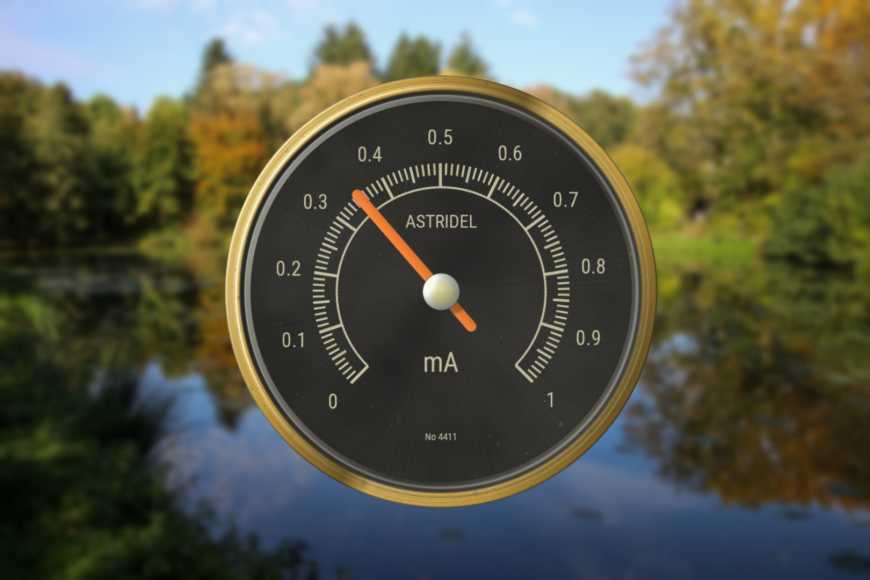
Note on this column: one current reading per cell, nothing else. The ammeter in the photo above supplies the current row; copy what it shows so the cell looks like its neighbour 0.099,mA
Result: 0.35,mA
